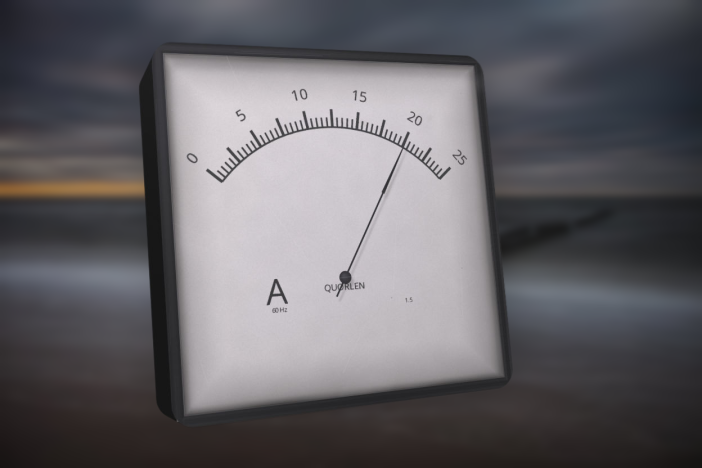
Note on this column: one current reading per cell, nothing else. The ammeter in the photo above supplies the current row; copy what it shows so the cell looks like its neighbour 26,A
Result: 20,A
